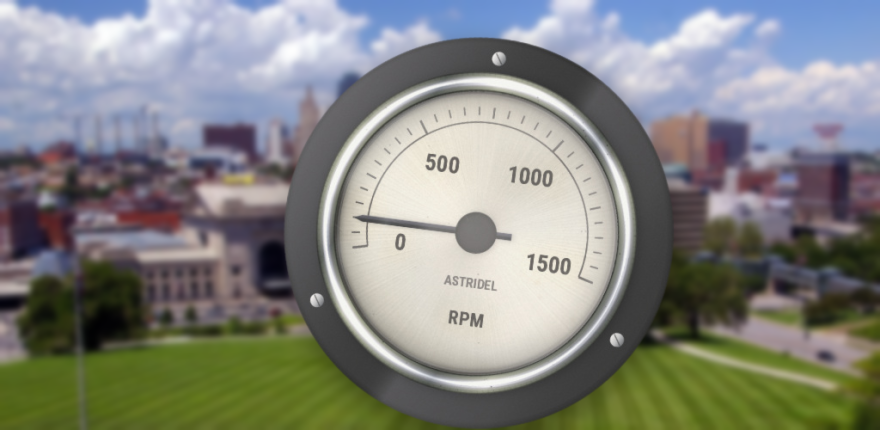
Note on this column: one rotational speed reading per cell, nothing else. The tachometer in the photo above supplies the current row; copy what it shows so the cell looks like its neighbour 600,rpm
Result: 100,rpm
